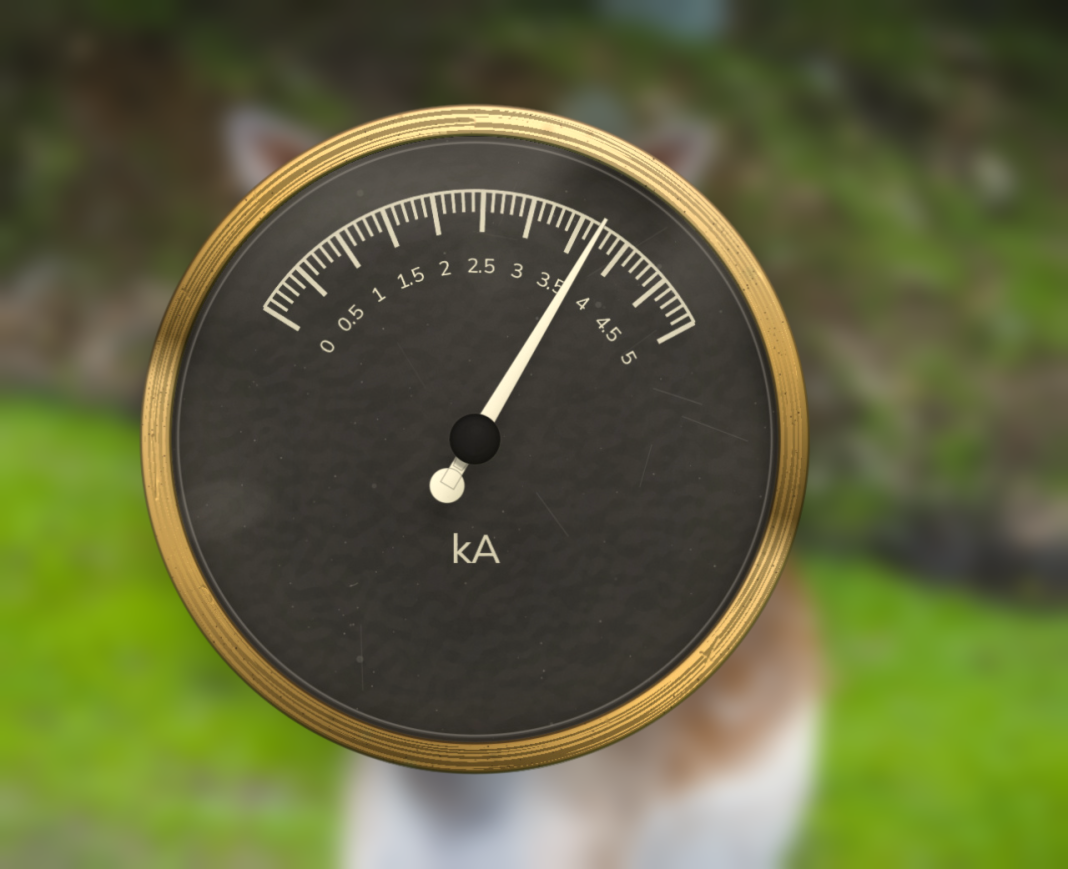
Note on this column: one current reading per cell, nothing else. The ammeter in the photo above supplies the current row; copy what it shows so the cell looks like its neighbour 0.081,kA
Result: 3.7,kA
